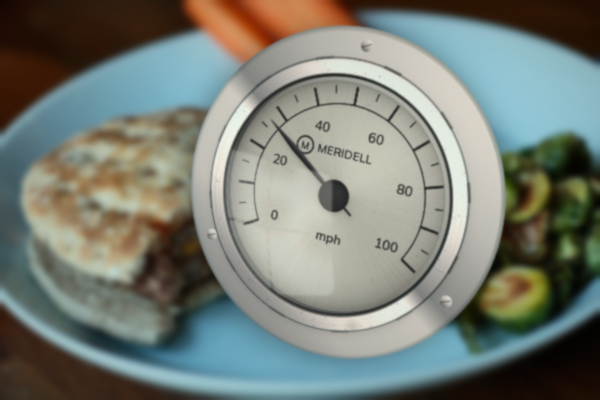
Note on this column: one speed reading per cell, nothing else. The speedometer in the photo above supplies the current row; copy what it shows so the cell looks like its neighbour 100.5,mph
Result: 27.5,mph
